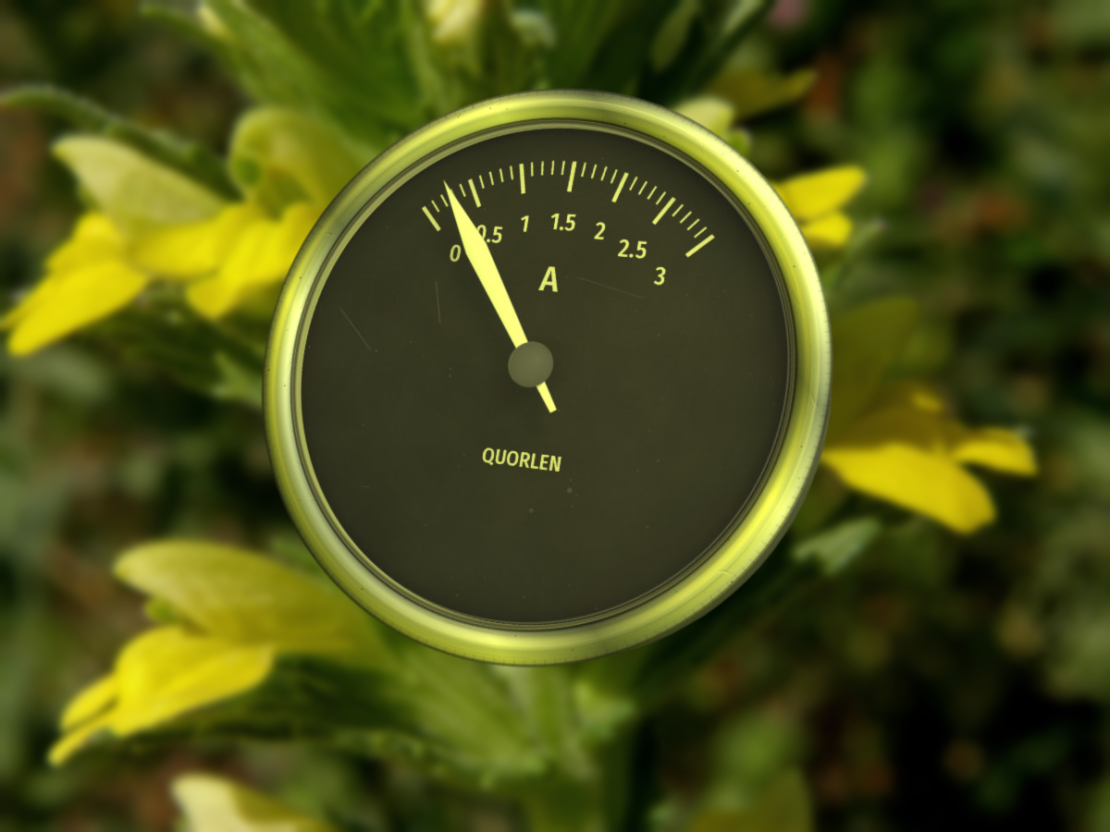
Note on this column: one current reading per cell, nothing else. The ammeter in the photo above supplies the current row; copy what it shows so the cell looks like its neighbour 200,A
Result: 0.3,A
